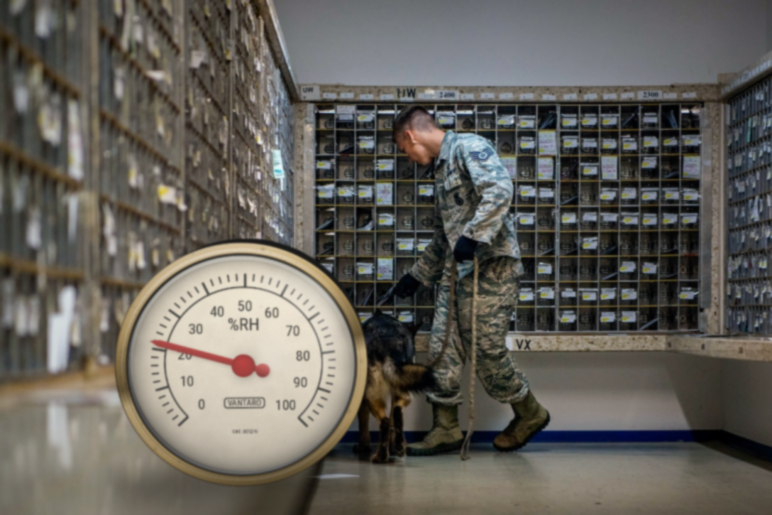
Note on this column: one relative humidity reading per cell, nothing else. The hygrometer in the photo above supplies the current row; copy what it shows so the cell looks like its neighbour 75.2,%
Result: 22,%
